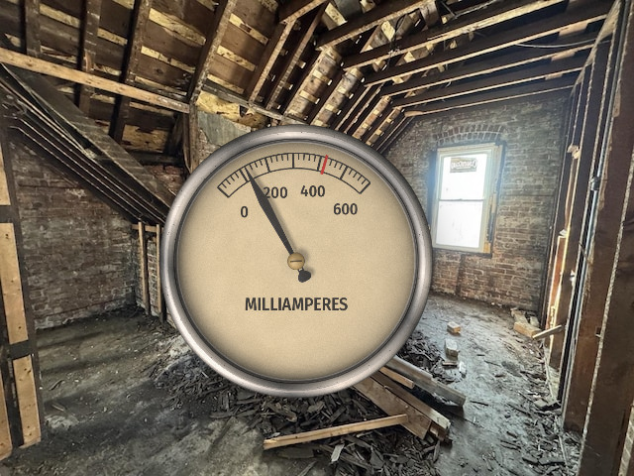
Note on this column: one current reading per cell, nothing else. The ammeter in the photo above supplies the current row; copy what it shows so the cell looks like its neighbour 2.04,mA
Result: 120,mA
